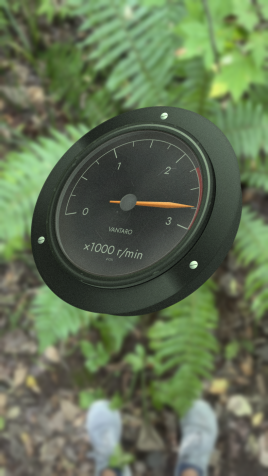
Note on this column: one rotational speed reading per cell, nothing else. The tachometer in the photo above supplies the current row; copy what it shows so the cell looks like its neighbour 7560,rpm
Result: 2750,rpm
